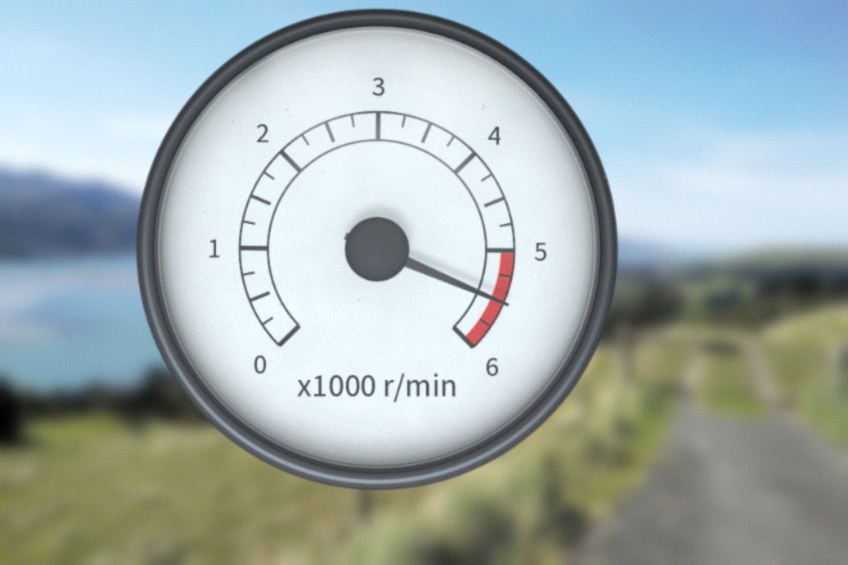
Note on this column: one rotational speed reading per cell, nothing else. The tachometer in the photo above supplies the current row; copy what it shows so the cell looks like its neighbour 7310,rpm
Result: 5500,rpm
